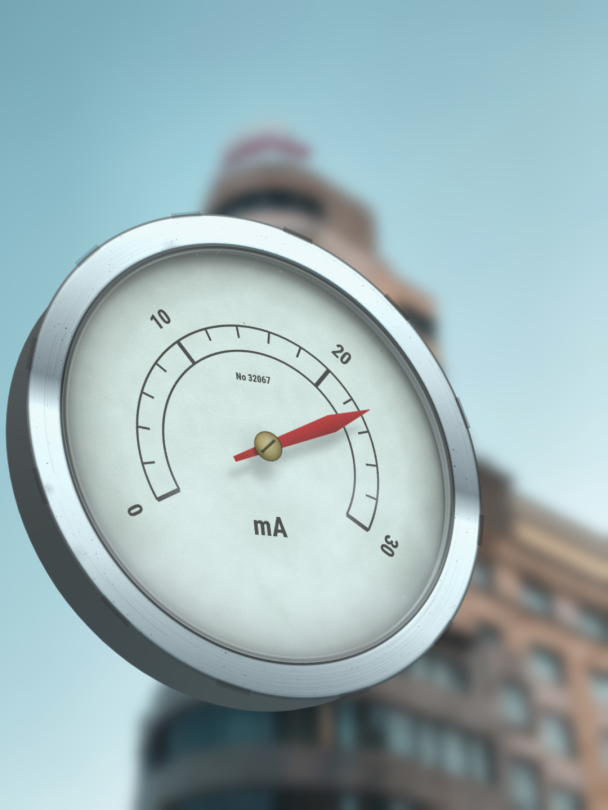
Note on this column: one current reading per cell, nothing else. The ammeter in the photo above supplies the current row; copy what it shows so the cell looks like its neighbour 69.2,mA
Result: 23,mA
